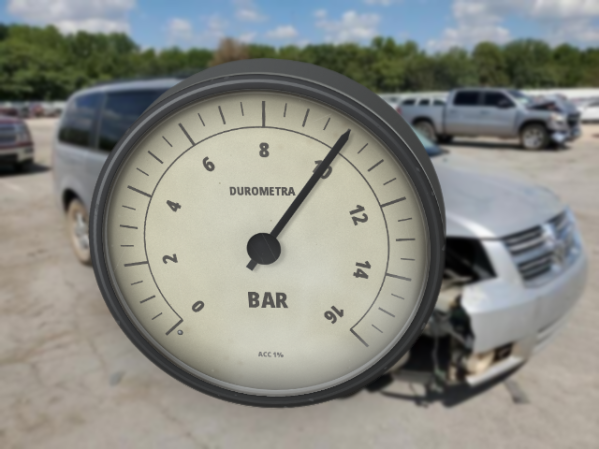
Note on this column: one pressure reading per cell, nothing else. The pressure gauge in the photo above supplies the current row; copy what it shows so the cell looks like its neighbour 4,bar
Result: 10,bar
